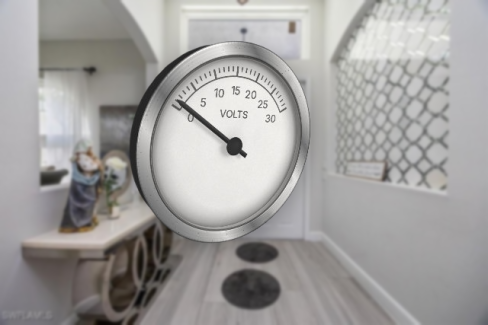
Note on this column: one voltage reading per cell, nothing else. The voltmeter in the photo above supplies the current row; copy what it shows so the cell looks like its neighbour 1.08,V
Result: 1,V
